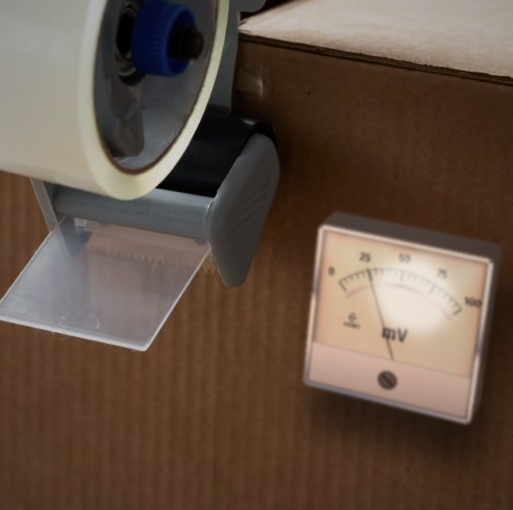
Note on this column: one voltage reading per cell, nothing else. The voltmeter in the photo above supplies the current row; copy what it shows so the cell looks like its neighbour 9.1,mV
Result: 25,mV
